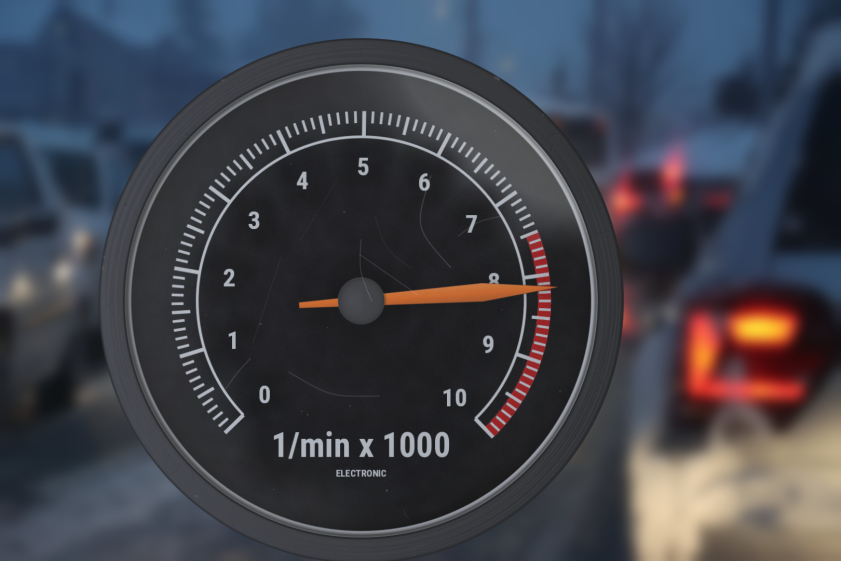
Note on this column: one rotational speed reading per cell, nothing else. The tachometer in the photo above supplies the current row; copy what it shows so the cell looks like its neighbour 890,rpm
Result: 8150,rpm
